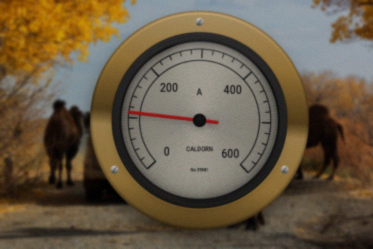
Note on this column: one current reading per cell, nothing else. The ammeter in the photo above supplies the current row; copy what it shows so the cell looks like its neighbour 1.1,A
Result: 110,A
